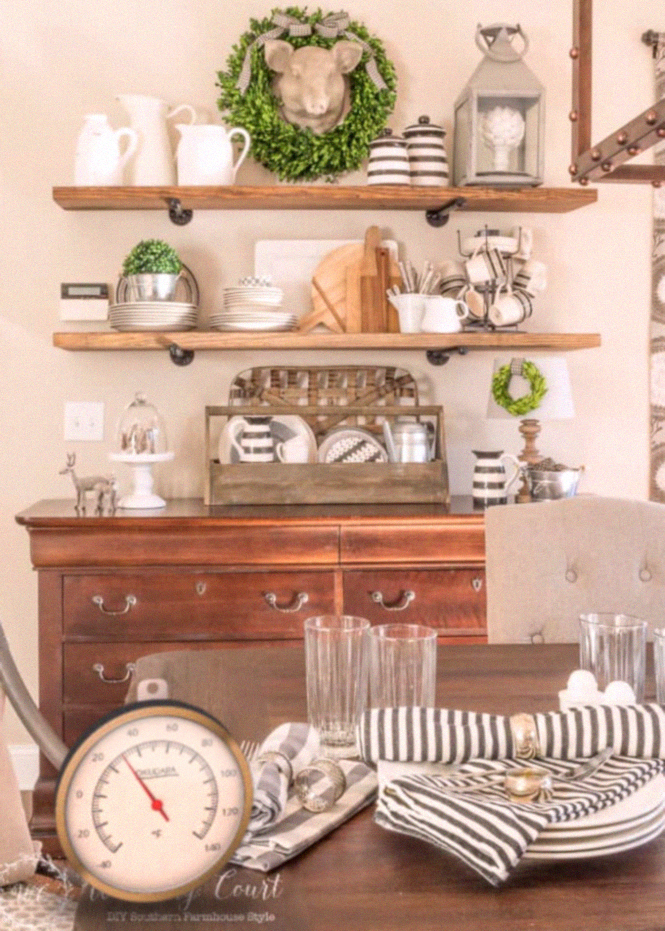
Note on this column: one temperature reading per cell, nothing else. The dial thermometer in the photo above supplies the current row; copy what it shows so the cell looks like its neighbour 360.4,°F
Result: 30,°F
